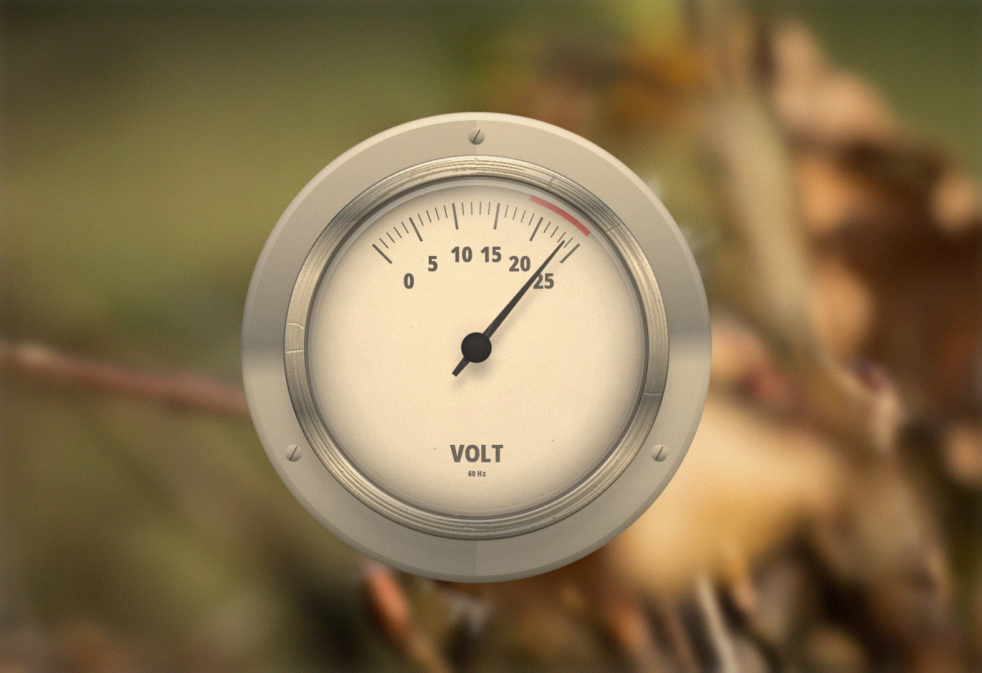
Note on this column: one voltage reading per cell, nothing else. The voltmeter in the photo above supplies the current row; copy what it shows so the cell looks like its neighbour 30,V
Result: 23.5,V
